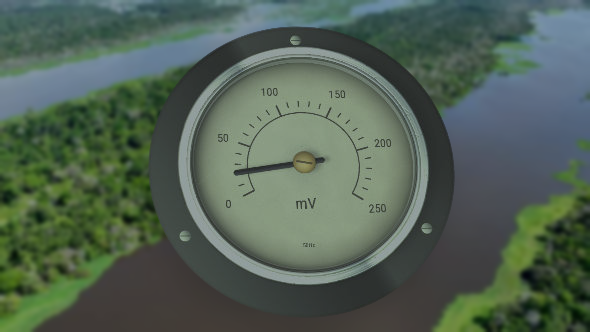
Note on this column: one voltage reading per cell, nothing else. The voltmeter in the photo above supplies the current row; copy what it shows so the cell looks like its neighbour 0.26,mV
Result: 20,mV
